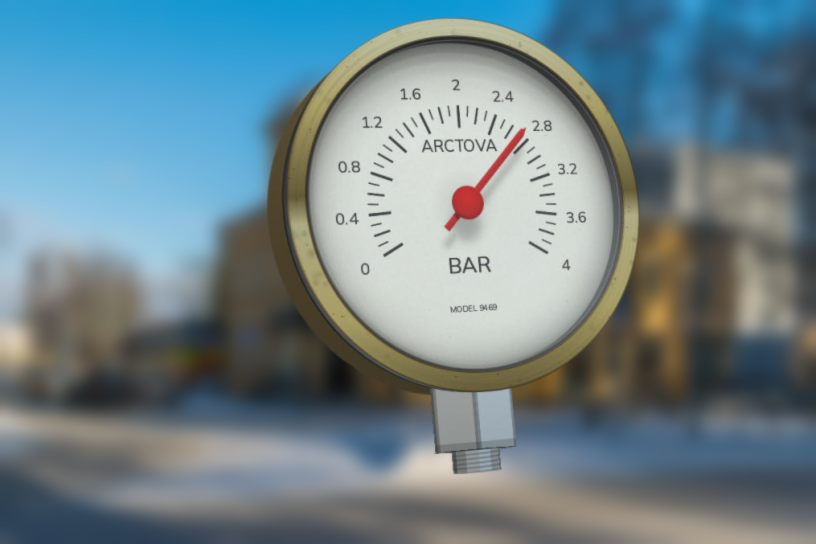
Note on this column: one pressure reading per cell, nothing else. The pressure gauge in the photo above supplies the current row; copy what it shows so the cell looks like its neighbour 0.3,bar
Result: 2.7,bar
